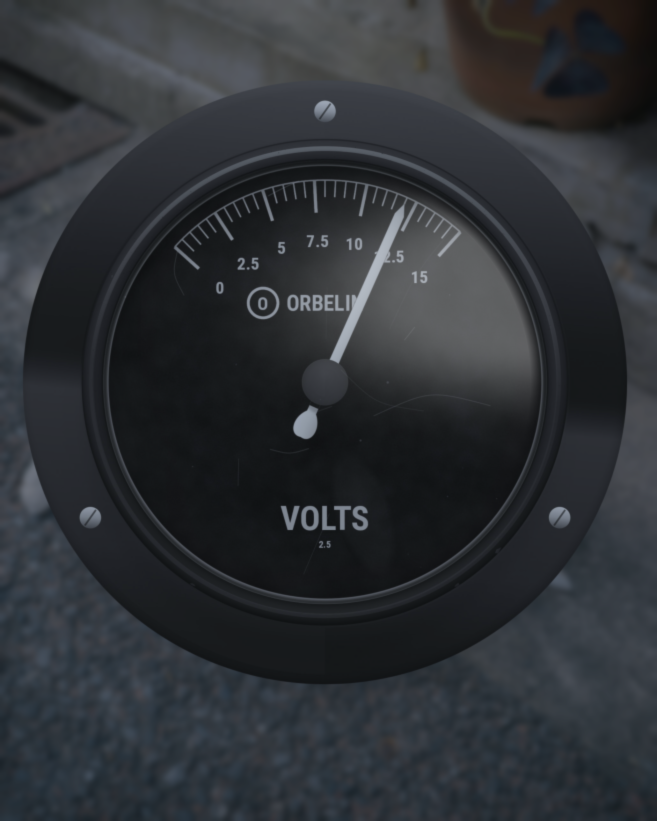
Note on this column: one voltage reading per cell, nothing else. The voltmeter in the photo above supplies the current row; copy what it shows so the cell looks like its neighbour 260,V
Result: 12,V
